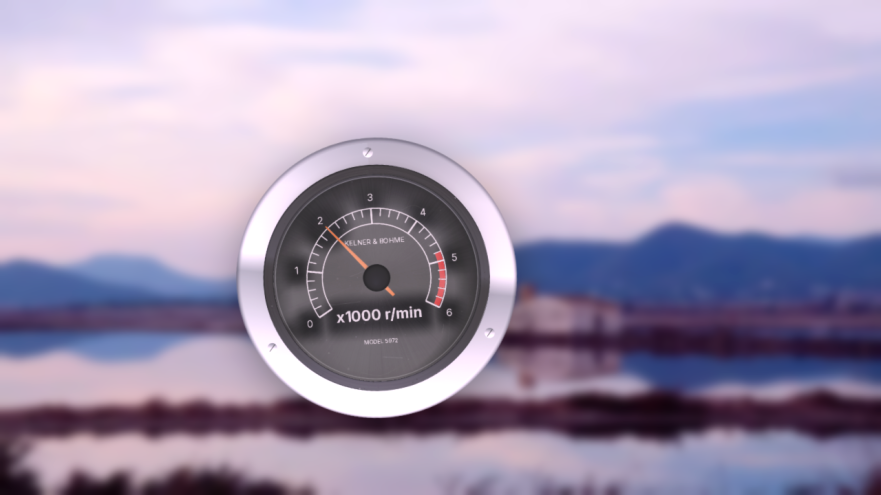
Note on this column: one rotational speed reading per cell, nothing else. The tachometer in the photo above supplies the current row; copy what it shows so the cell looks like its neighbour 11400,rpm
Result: 2000,rpm
